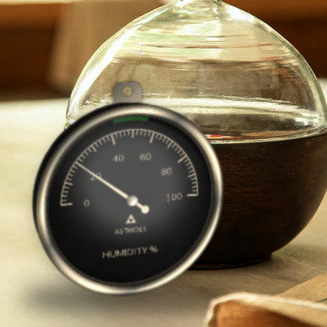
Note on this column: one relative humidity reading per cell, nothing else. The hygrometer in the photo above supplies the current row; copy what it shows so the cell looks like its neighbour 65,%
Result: 20,%
